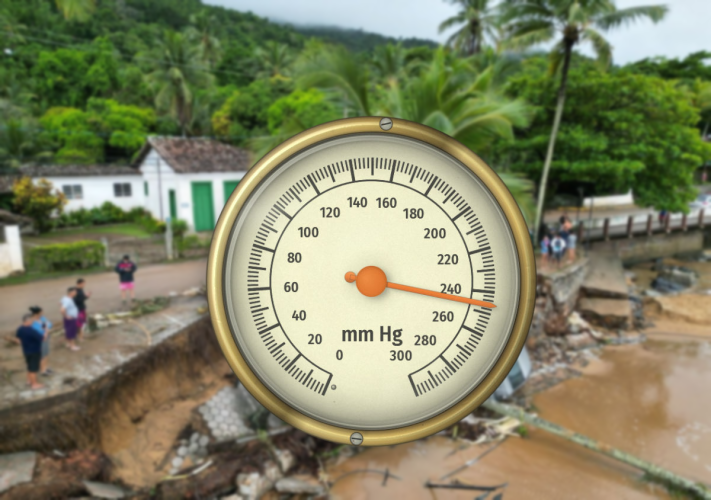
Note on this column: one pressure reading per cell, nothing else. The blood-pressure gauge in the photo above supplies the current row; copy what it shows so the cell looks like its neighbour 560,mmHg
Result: 246,mmHg
